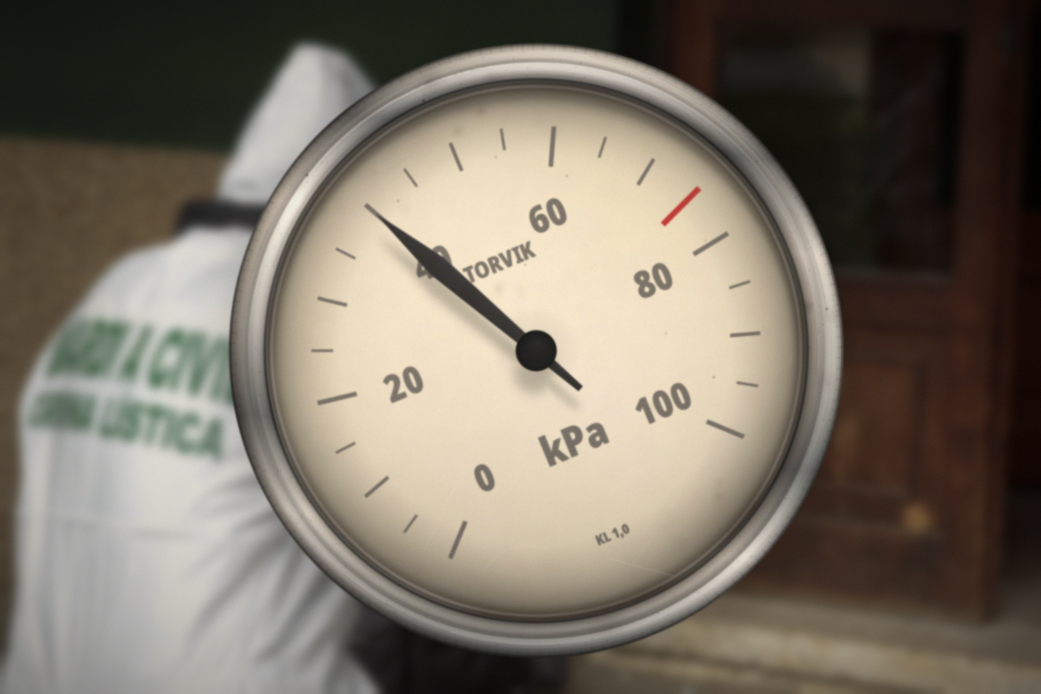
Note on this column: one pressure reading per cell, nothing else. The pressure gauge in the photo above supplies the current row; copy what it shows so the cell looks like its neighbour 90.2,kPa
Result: 40,kPa
